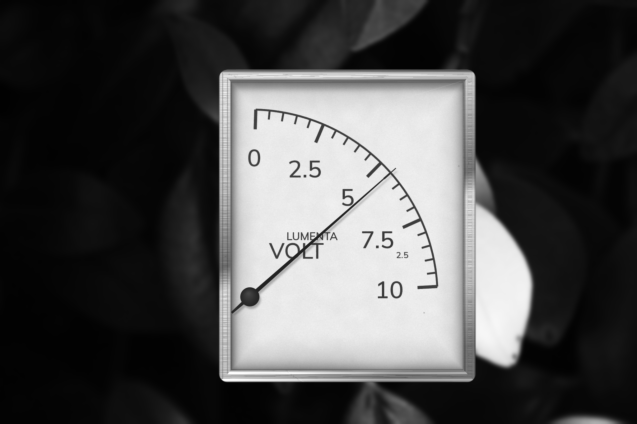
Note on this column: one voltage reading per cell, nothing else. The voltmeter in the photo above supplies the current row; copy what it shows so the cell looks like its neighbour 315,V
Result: 5.5,V
